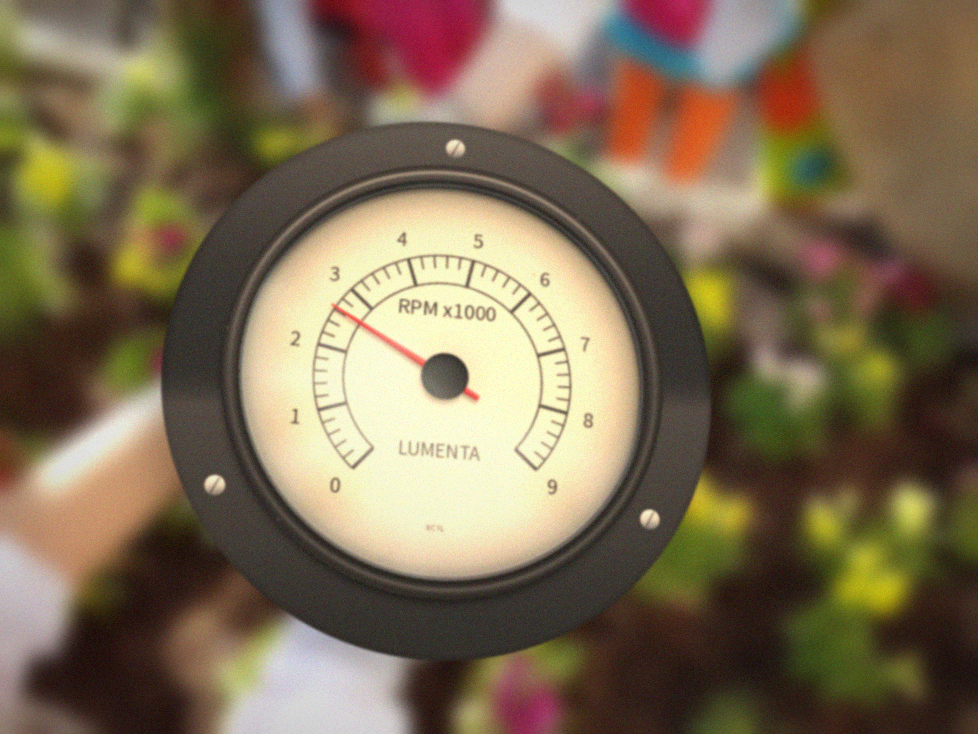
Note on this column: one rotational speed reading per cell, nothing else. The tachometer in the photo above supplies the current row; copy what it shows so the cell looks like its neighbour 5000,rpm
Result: 2600,rpm
